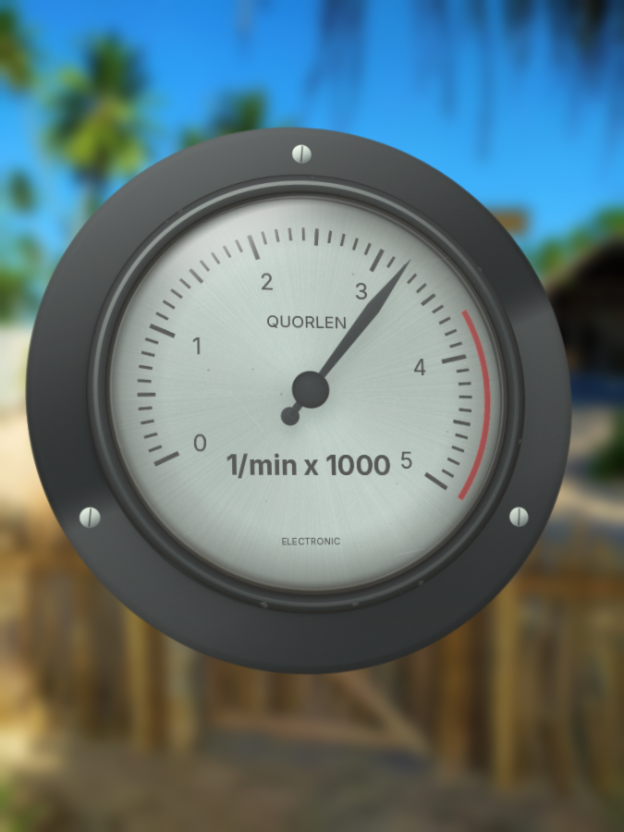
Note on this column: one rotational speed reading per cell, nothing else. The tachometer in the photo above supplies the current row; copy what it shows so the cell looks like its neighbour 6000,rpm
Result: 3200,rpm
